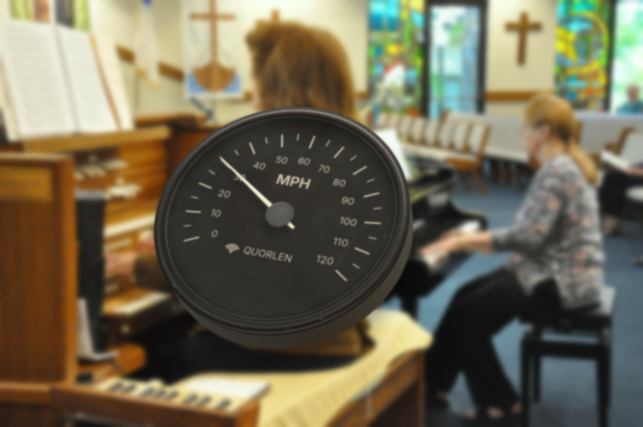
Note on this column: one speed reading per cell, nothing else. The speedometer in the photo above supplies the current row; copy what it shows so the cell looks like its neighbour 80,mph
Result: 30,mph
